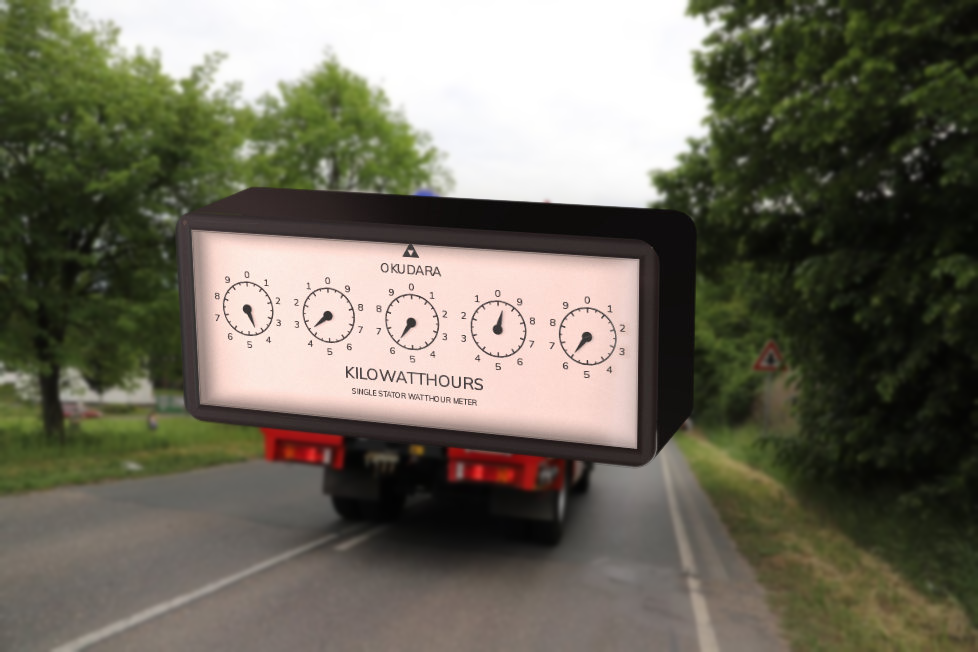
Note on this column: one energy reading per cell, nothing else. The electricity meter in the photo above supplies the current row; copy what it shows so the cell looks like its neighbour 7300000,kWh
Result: 43596,kWh
